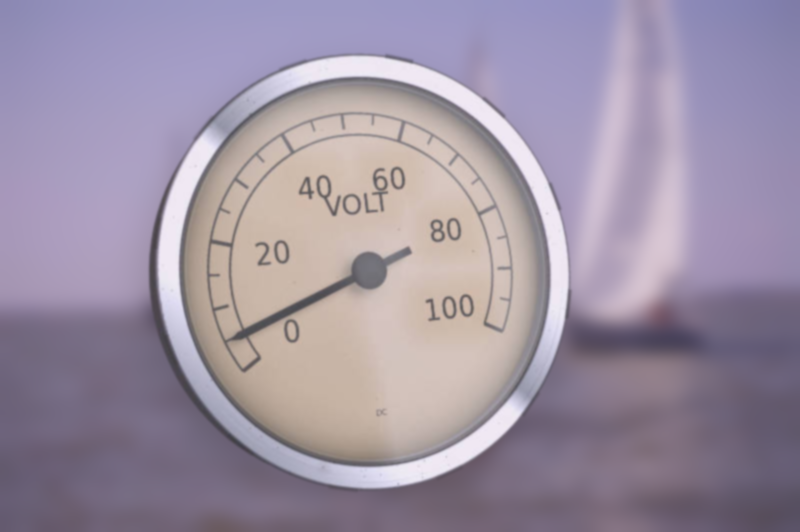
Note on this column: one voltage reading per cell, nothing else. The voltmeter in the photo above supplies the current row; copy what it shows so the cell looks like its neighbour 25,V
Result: 5,V
